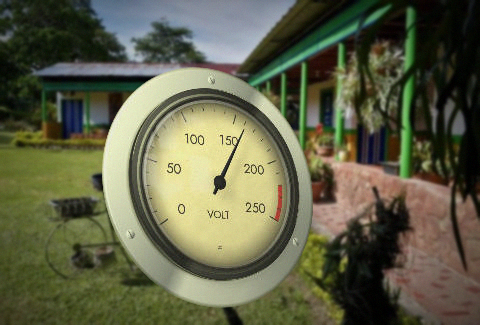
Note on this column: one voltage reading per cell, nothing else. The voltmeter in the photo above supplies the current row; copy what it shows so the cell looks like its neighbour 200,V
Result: 160,V
